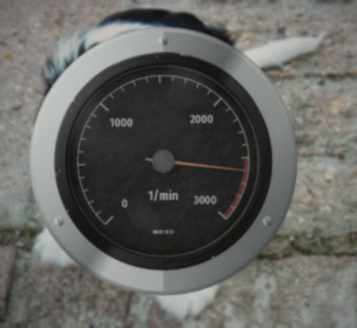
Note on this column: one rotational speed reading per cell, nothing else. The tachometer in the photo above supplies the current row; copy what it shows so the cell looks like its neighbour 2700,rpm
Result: 2600,rpm
